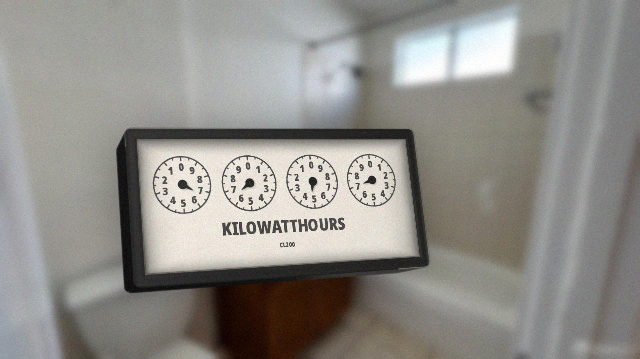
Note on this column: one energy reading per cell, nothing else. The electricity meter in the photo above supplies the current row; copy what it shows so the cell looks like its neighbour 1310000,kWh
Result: 6647,kWh
